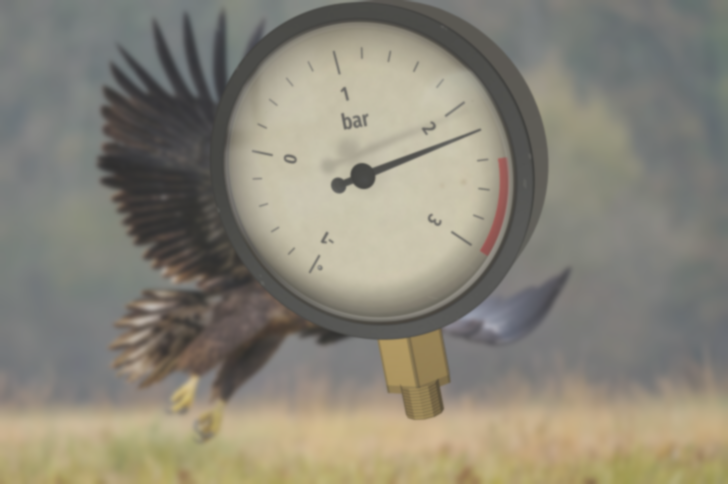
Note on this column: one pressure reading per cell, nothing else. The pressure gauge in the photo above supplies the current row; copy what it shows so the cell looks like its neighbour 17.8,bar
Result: 2.2,bar
